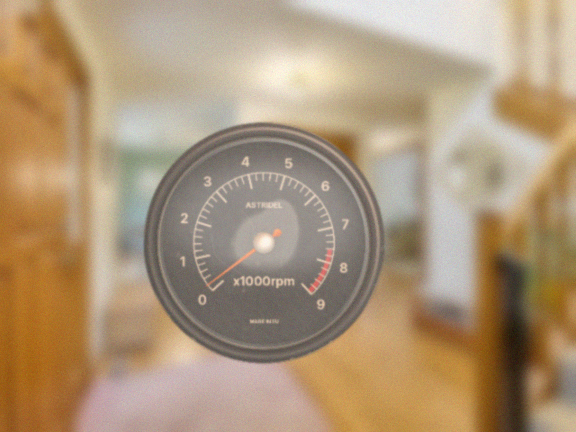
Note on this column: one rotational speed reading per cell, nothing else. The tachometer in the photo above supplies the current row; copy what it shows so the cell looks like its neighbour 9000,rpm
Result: 200,rpm
